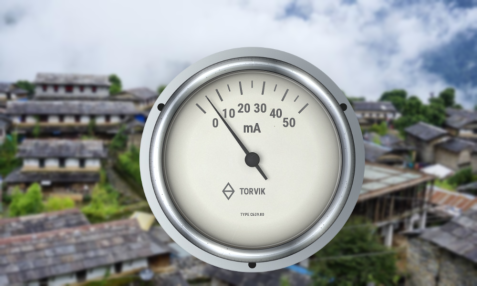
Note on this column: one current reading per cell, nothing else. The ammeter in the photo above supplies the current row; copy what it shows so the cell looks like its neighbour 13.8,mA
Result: 5,mA
